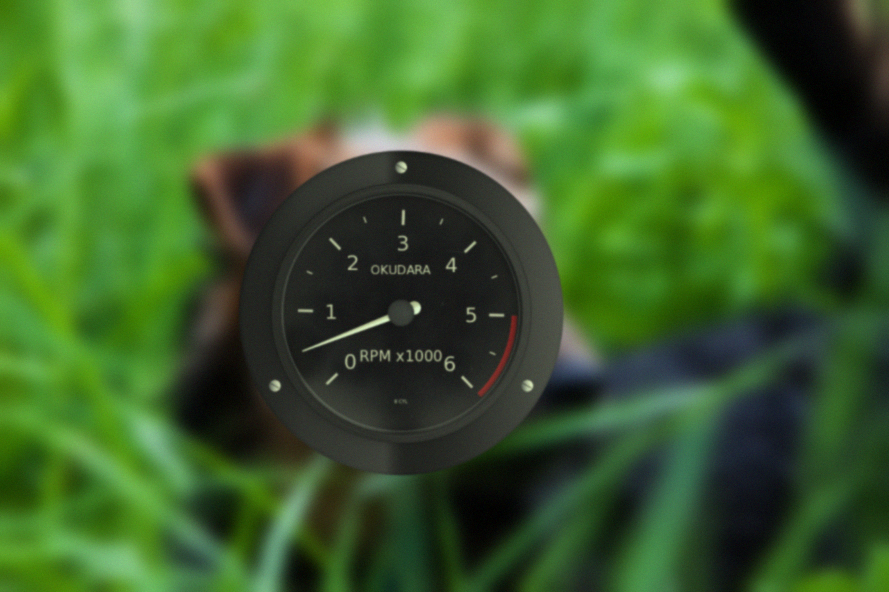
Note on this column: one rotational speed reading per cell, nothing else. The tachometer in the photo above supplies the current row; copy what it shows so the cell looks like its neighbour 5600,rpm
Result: 500,rpm
